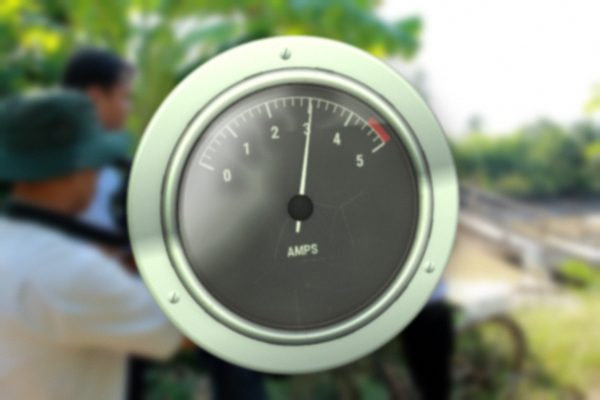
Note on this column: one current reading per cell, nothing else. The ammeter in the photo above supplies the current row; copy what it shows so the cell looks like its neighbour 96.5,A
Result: 3,A
